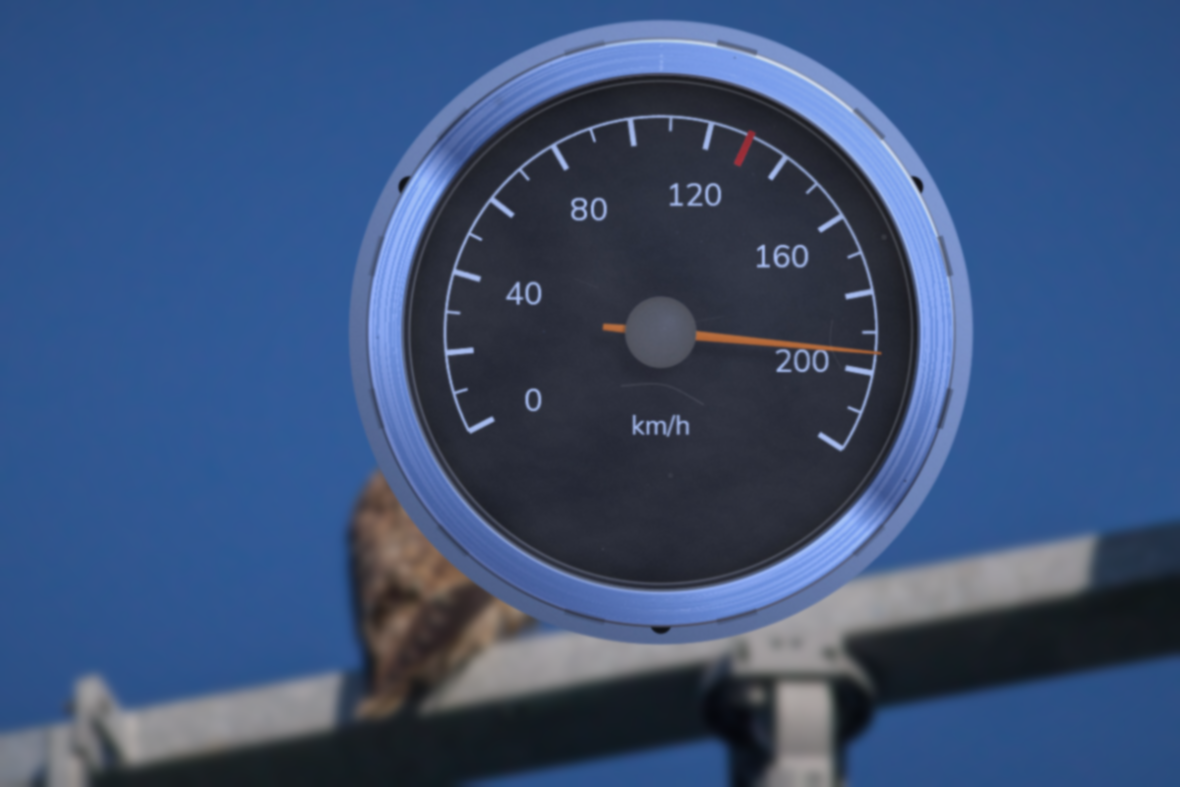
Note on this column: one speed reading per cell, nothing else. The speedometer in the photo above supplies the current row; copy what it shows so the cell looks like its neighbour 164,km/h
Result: 195,km/h
